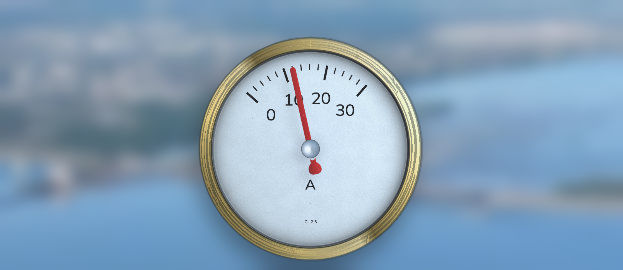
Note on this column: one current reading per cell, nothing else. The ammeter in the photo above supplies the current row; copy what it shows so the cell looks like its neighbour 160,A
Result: 12,A
